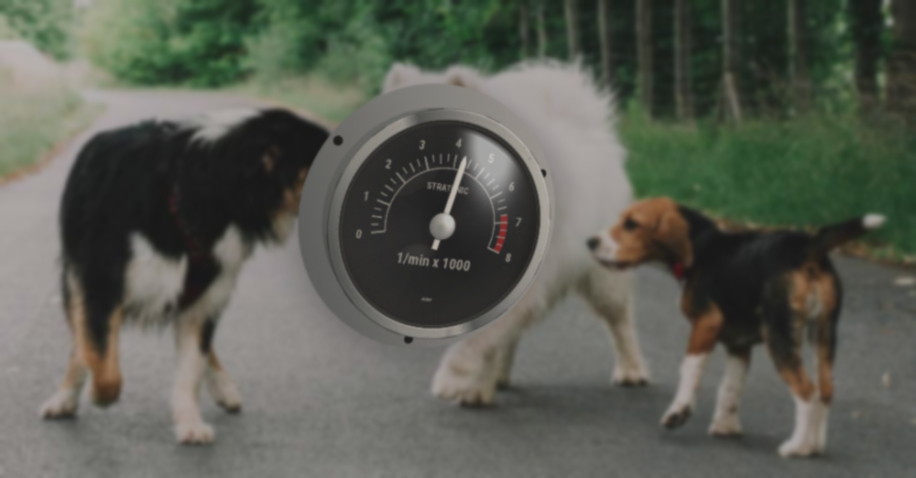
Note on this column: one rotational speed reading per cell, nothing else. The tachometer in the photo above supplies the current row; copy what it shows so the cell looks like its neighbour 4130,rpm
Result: 4250,rpm
